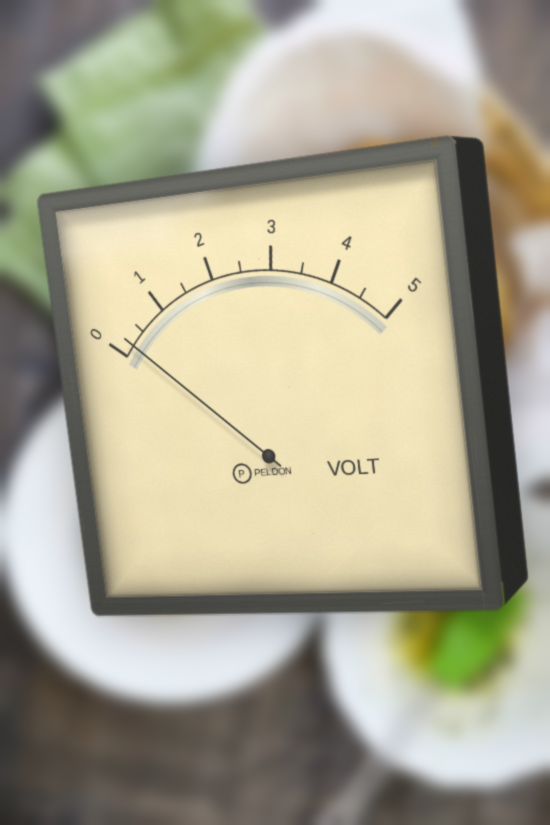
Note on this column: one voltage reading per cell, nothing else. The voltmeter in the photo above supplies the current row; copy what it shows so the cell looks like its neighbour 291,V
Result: 0.25,V
